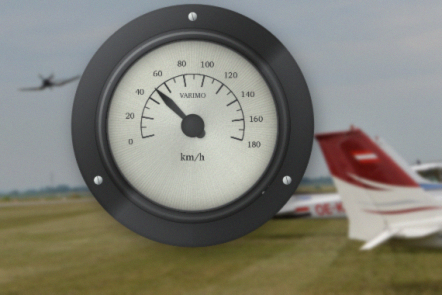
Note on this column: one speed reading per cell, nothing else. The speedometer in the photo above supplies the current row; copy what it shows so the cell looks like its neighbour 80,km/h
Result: 50,km/h
